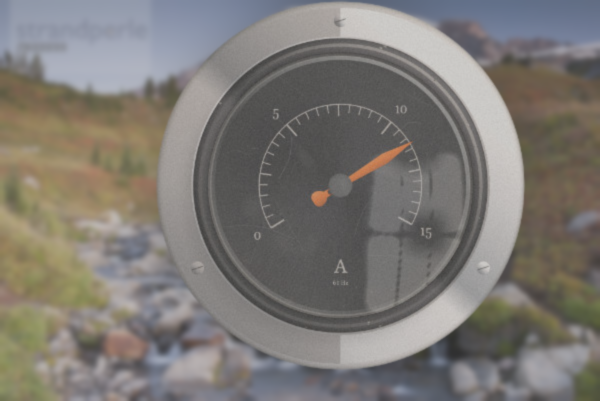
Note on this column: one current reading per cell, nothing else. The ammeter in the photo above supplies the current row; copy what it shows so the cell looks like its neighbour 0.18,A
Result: 11.25,A
